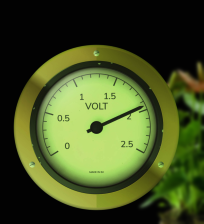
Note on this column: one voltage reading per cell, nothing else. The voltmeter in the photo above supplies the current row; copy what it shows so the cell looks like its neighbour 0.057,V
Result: 1.95,V
